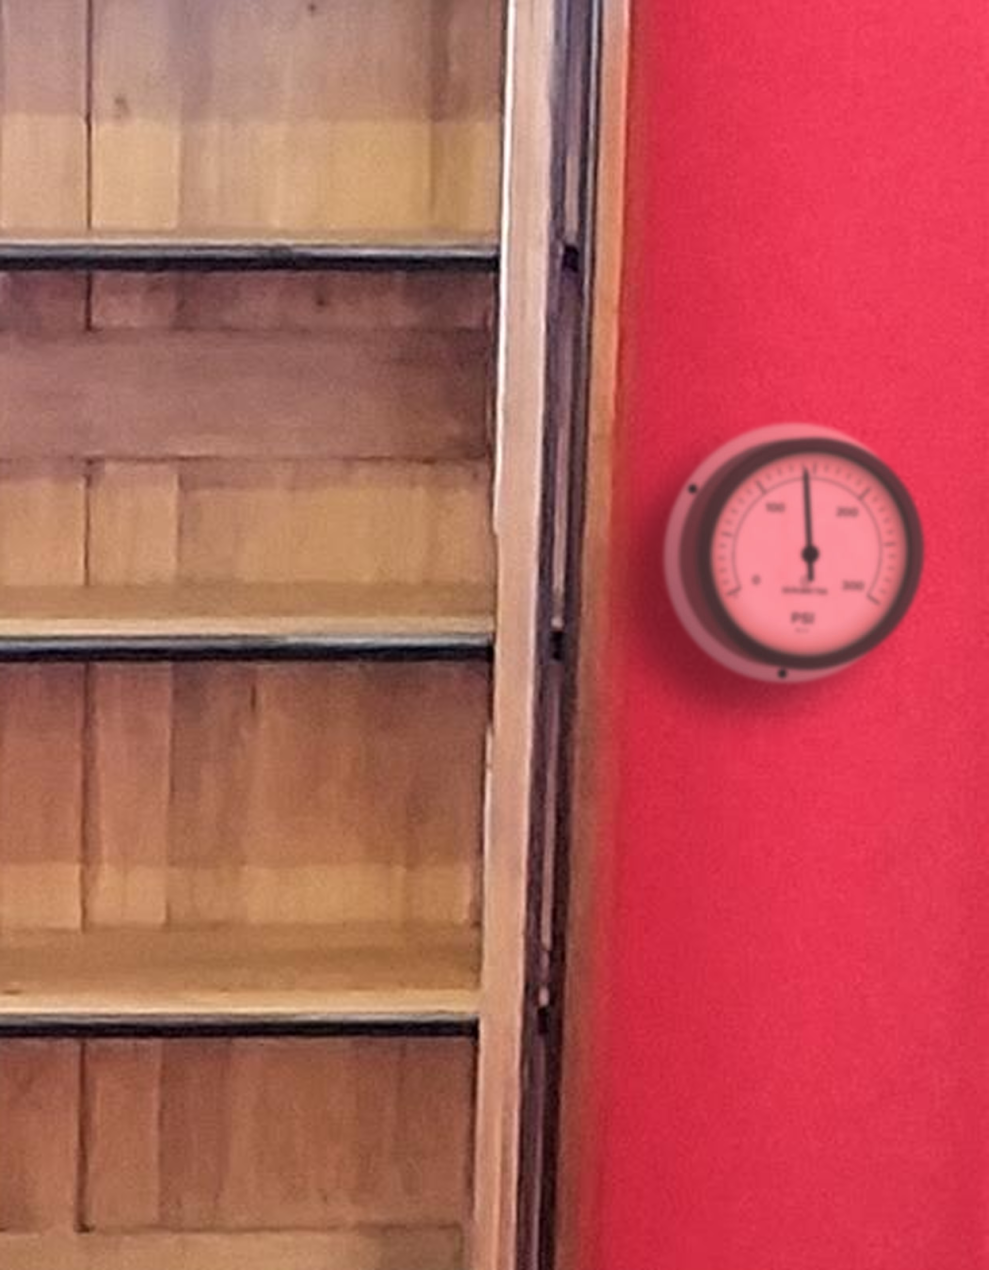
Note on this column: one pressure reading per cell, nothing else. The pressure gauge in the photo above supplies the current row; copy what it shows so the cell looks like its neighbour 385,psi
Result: 140,psi
